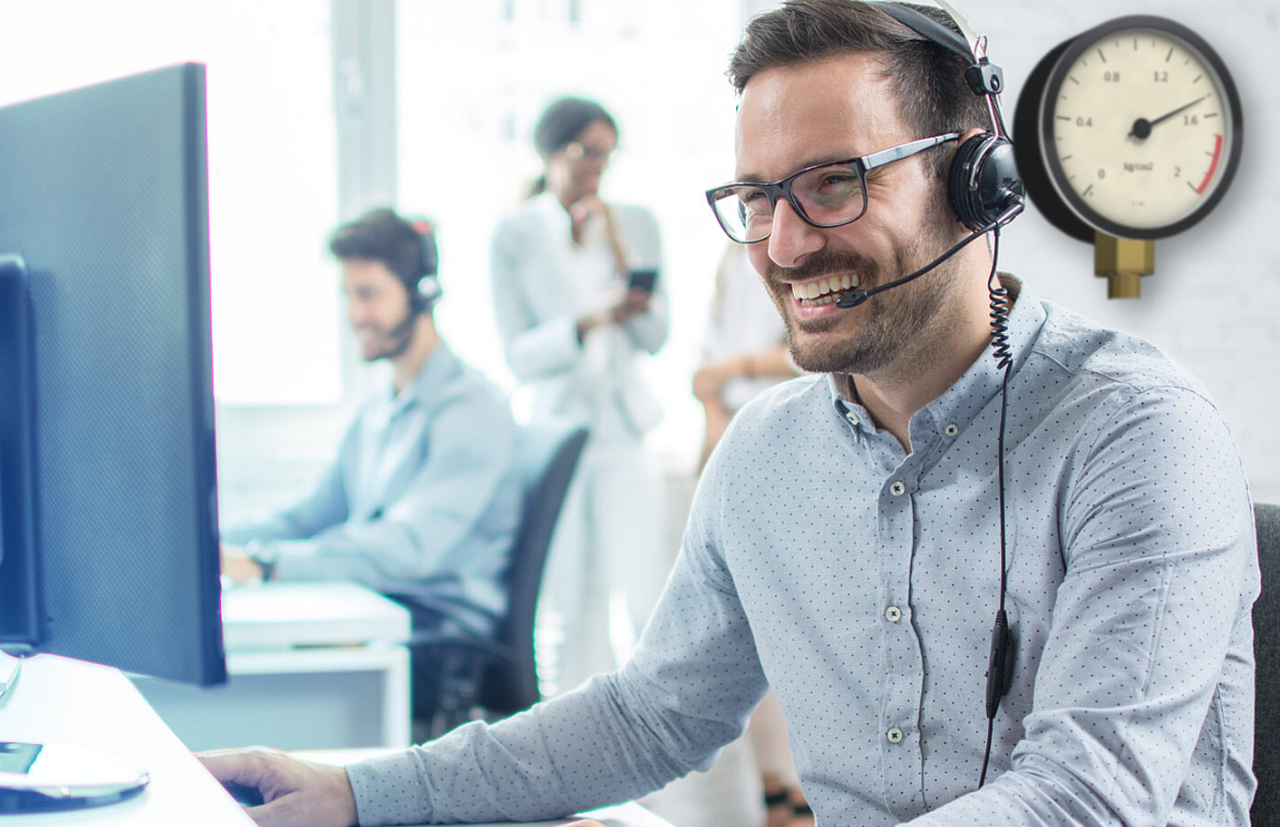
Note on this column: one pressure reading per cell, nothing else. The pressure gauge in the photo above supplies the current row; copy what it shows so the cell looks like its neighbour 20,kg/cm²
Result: 1.5,kg/cm²
